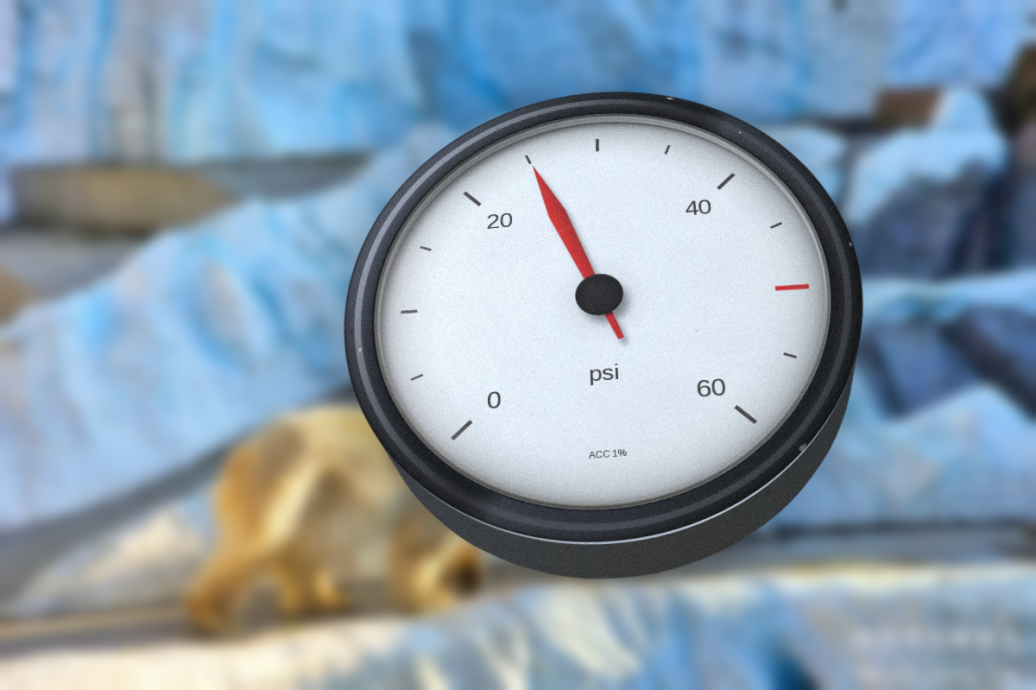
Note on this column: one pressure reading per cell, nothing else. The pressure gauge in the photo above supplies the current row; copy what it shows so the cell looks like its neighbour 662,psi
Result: 25,psi
